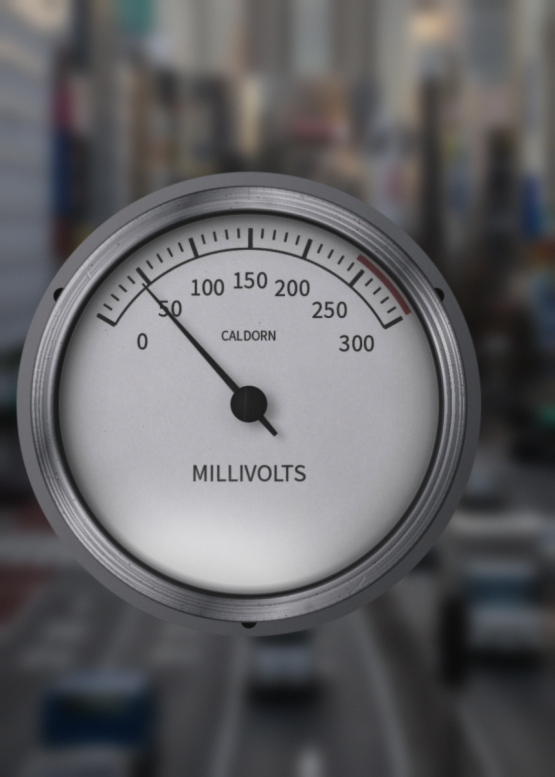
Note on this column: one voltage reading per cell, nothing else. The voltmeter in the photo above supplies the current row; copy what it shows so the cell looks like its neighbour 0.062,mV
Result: 45,mV
